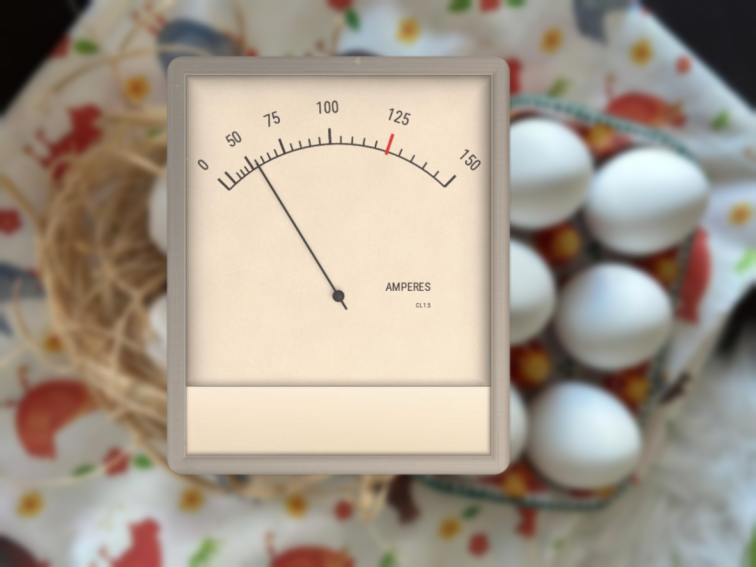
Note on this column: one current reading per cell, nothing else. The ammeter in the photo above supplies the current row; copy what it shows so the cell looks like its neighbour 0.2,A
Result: 55,A
